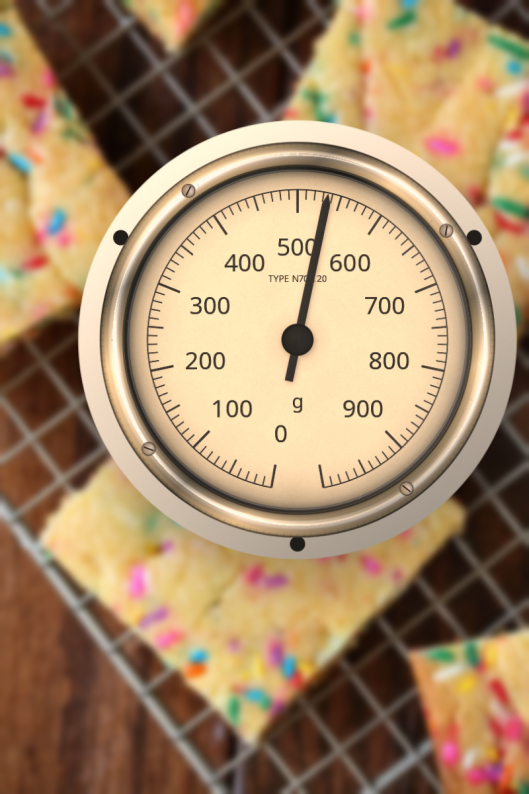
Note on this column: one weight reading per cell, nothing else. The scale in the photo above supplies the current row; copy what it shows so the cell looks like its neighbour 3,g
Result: 535,g
